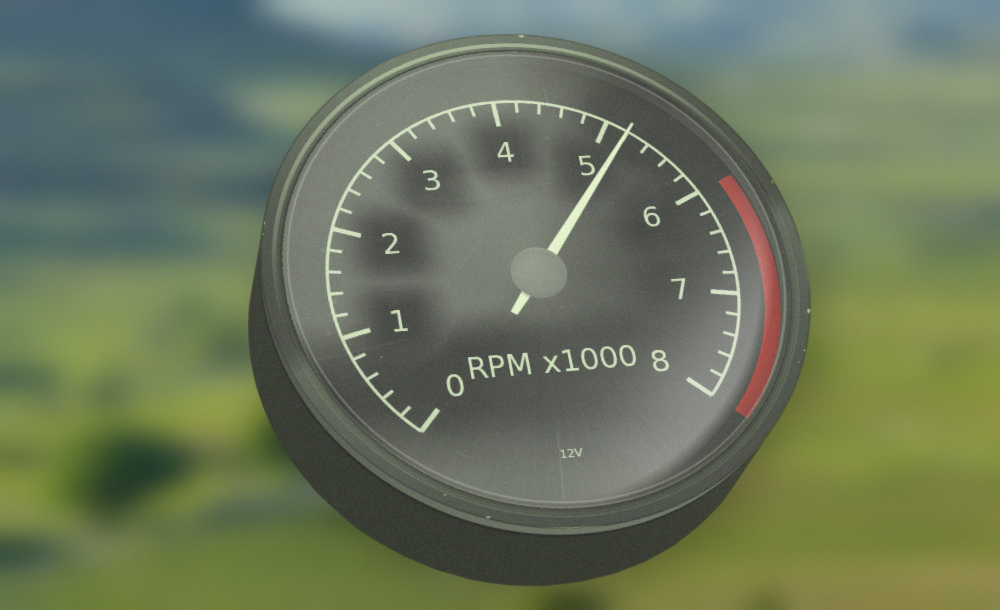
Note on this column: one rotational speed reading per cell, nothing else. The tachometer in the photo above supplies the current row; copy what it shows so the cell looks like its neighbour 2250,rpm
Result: 5200,rpm
